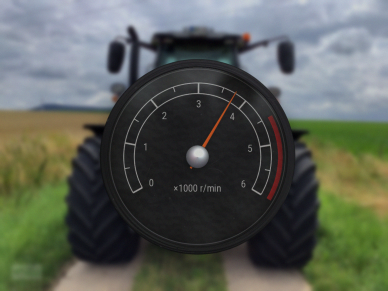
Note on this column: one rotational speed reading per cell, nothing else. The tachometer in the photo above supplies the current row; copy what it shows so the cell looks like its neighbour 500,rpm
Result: 3750,rpm
